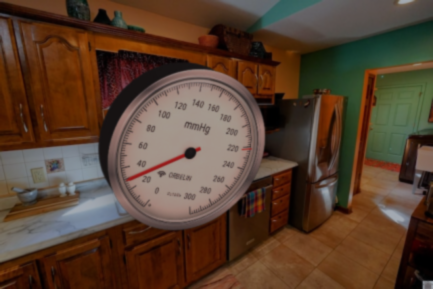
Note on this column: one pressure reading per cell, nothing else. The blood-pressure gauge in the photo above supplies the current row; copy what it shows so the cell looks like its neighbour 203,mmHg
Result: 30,mmHg
